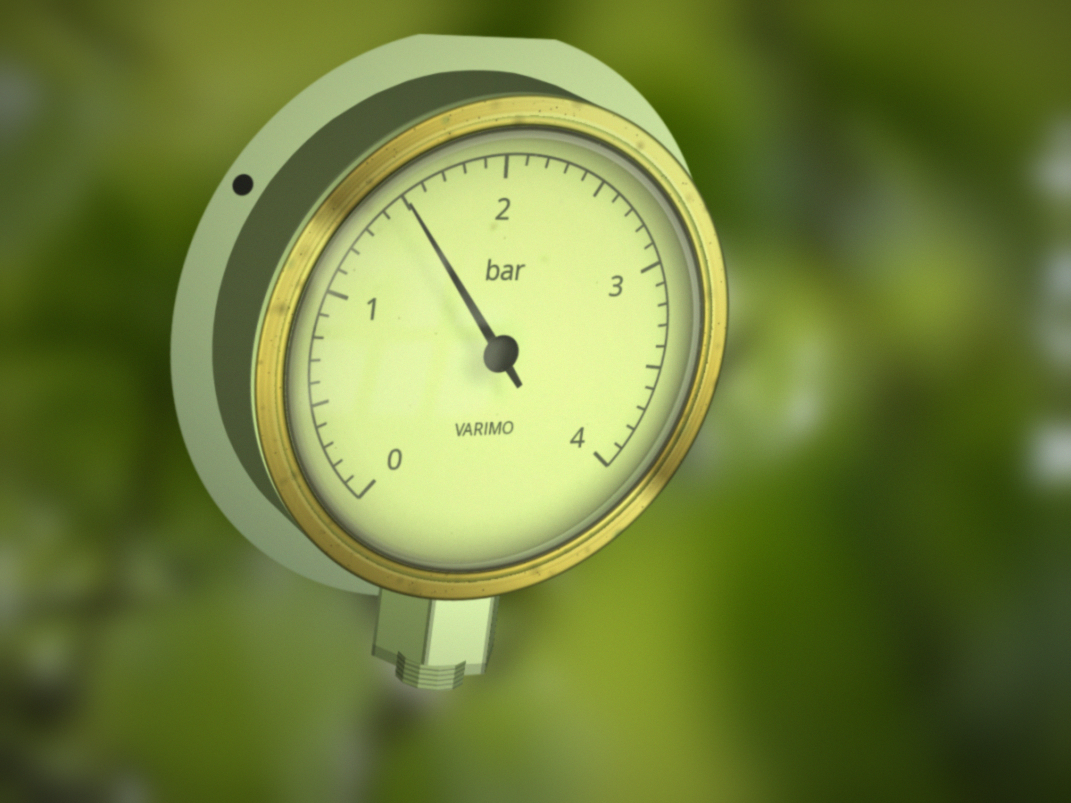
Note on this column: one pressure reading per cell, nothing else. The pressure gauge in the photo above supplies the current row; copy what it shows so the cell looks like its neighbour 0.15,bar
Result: 1.5,bar
